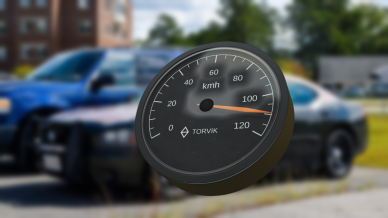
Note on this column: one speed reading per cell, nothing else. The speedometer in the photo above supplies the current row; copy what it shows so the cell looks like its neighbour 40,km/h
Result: 110,km/h
